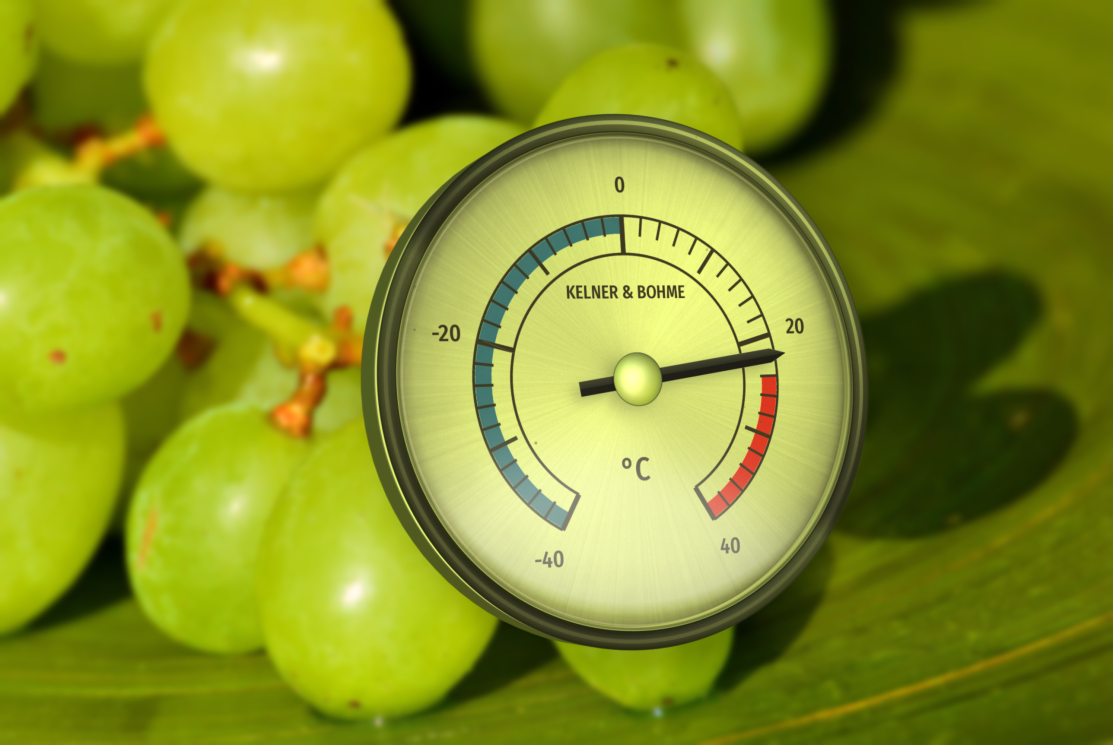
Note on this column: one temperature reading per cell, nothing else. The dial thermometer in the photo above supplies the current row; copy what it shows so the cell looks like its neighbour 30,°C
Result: 22,°C
